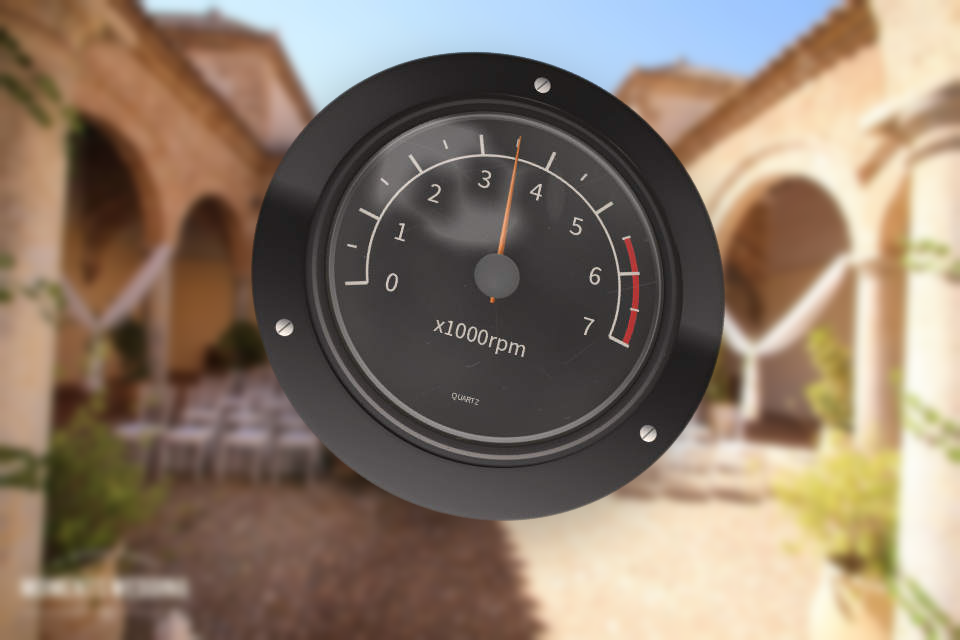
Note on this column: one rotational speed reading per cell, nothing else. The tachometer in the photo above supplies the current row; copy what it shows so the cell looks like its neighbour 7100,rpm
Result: 3500,rpm
